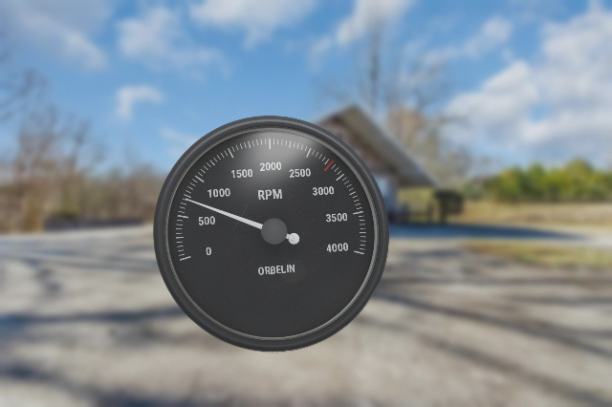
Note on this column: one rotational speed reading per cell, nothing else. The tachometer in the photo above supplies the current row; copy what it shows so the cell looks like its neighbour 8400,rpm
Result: 700,rpm
